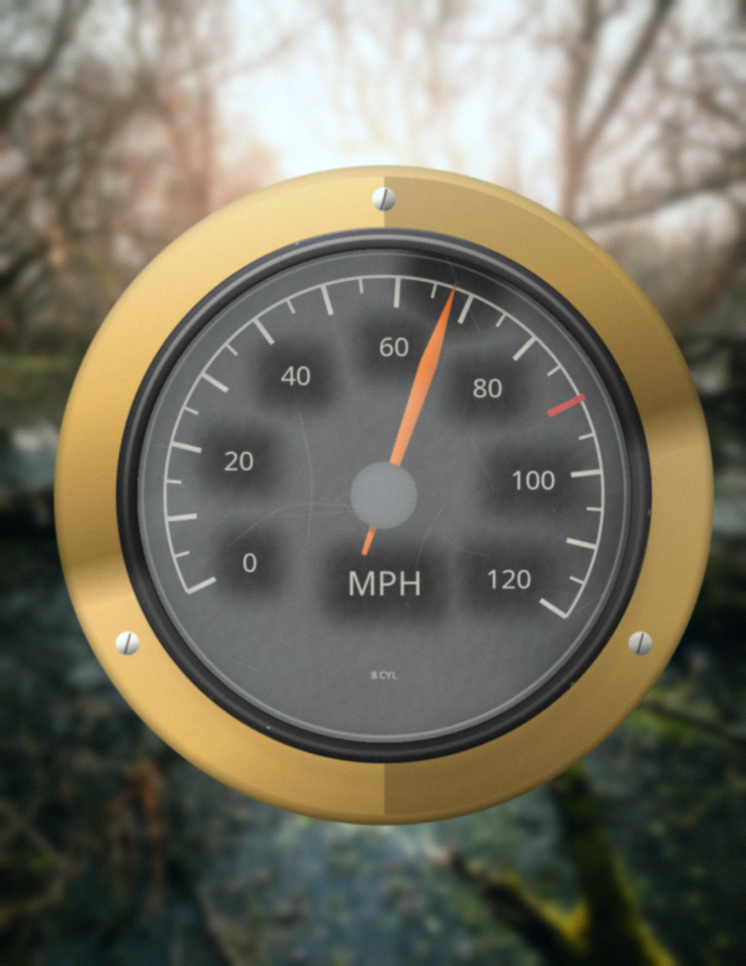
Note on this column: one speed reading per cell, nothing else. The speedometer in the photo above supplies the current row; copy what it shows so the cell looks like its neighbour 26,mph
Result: 67.5,mph
